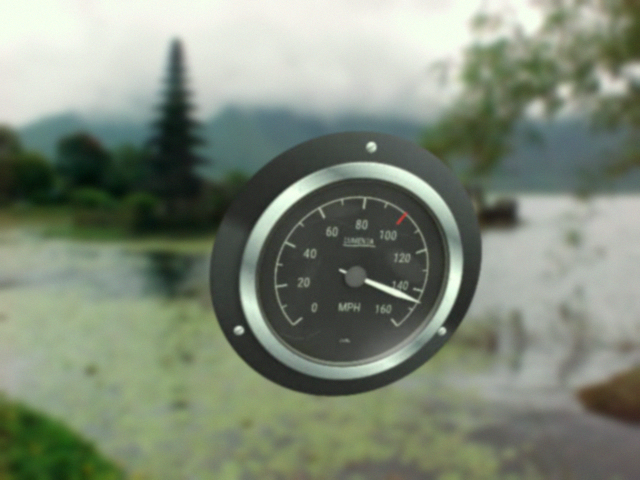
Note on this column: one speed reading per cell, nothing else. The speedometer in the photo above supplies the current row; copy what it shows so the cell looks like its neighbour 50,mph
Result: 145,mph
